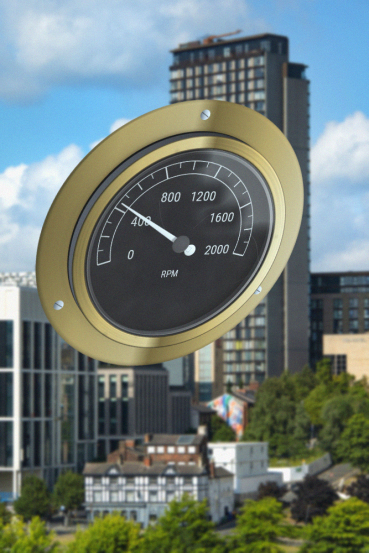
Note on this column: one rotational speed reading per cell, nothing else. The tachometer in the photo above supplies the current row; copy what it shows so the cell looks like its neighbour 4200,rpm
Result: 450,rpm
